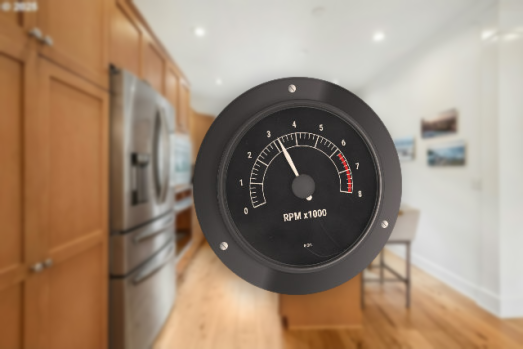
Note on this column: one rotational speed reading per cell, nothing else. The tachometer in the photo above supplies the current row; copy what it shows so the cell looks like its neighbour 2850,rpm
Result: 3200,rpm
